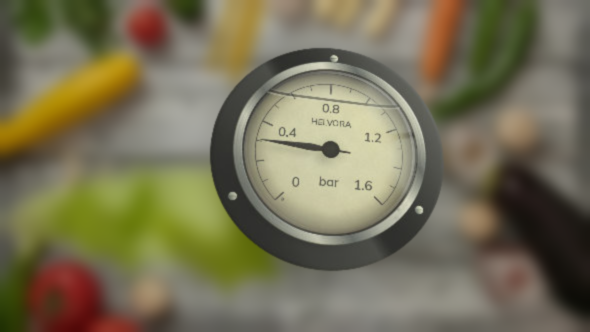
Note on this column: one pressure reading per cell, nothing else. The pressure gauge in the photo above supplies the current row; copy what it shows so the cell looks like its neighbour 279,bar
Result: 0.3,bar
